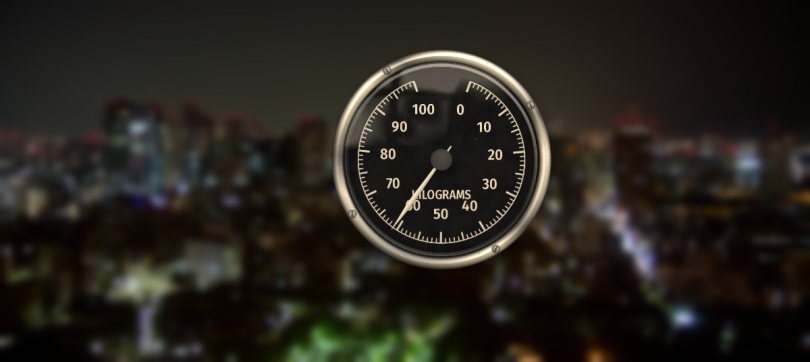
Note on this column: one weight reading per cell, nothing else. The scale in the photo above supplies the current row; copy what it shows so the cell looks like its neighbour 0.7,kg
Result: 61,kg
